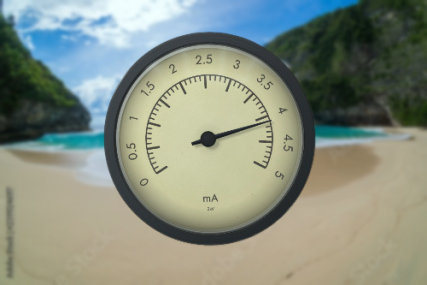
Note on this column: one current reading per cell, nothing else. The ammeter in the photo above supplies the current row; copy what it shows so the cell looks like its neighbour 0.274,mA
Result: 4.1,mA
